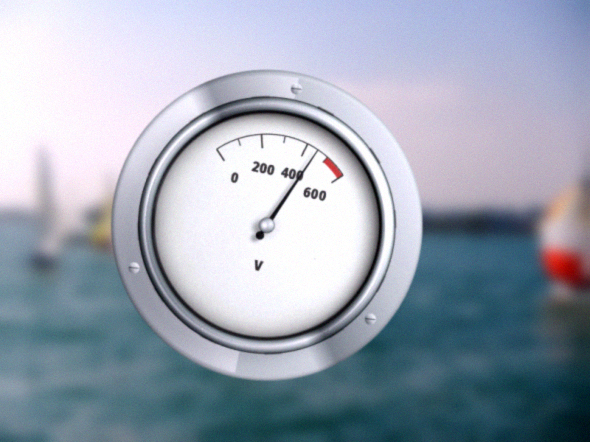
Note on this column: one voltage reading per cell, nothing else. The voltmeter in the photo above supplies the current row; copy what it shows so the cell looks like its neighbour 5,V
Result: 450,V
